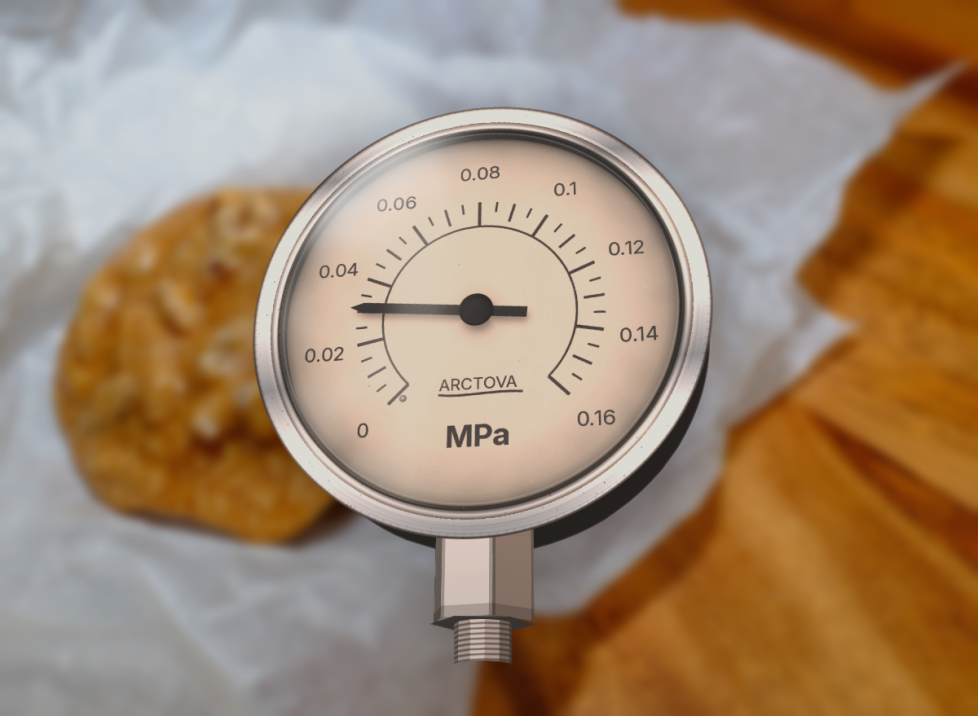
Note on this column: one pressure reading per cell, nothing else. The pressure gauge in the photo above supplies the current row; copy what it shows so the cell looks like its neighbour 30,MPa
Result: 0.03,MPa
